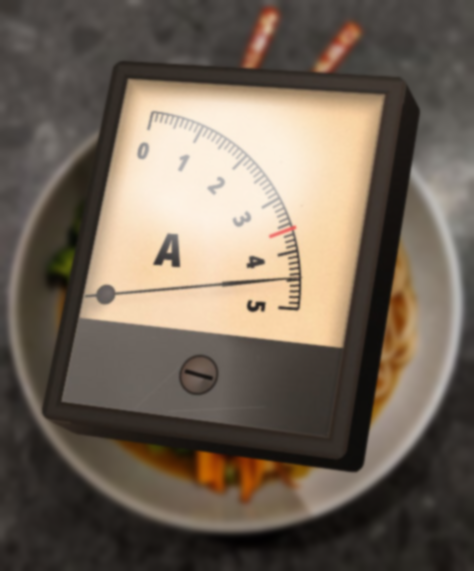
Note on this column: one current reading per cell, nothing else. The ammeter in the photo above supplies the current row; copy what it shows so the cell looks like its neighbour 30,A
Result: 4.5,A
